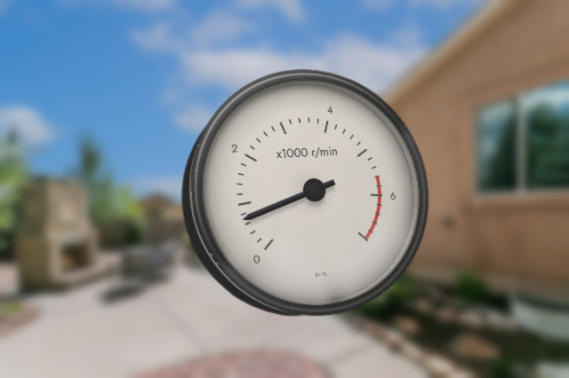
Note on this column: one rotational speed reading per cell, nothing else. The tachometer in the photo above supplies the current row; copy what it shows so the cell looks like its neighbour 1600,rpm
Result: 700,rpm
